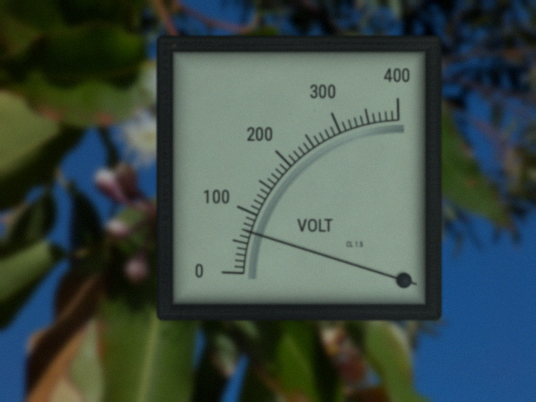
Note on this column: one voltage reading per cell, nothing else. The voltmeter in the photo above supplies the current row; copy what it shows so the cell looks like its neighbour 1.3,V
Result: 70,V
